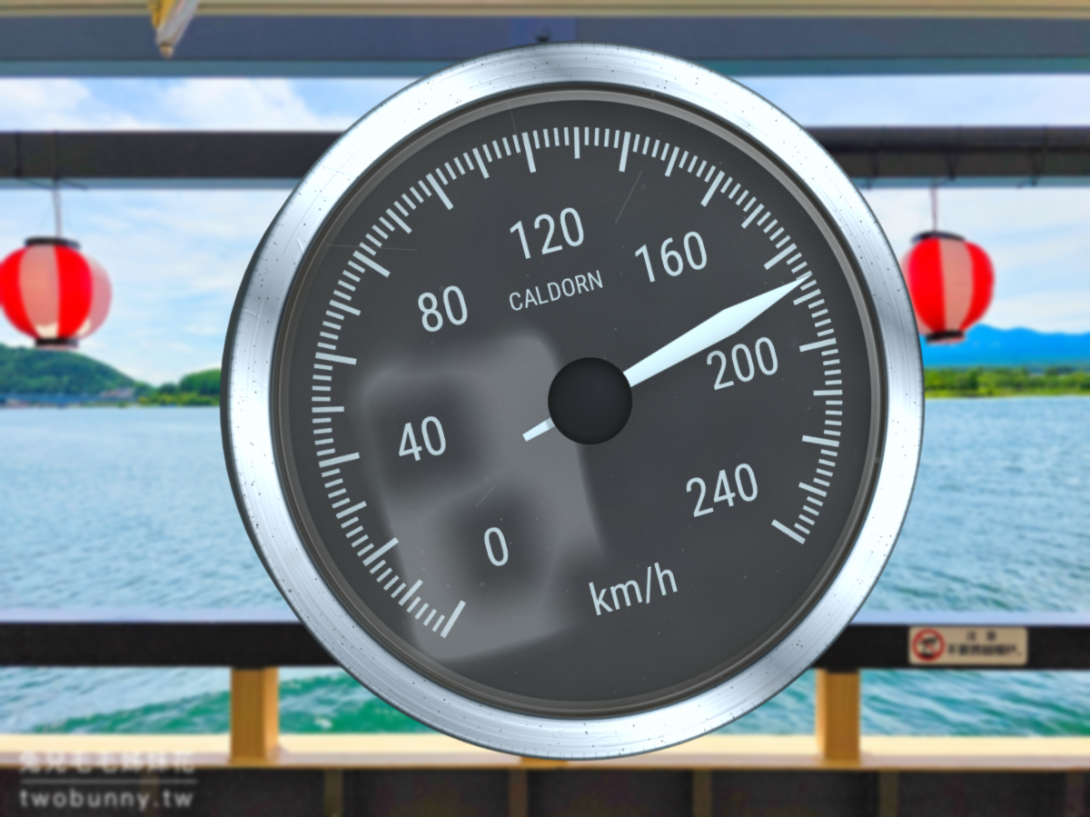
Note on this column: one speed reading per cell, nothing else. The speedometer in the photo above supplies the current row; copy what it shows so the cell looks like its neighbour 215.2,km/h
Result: 186,km/h
